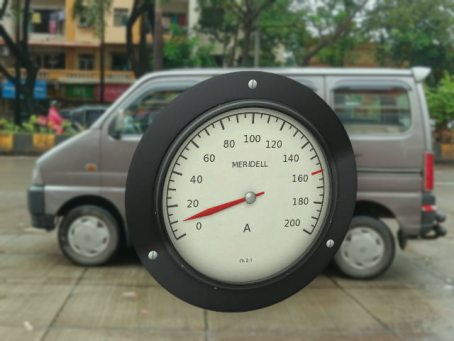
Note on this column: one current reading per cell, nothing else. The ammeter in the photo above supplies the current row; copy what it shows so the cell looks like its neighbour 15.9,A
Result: 10,A
